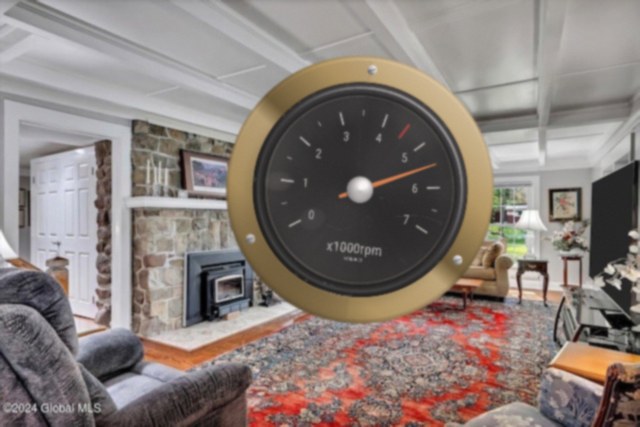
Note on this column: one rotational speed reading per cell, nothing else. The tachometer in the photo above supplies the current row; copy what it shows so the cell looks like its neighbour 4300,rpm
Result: 5500,rpm
